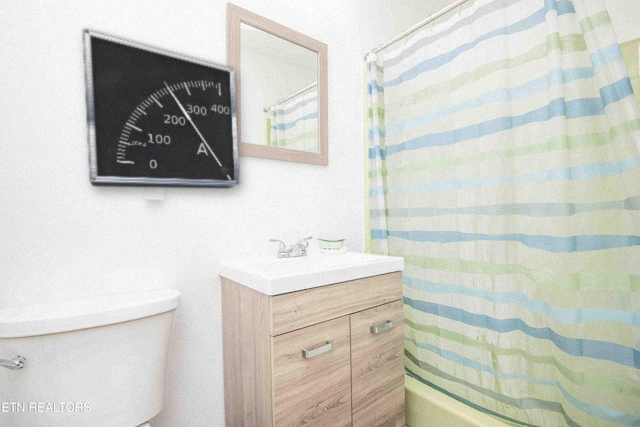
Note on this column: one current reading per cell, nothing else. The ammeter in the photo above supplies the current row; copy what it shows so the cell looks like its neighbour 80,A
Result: 250,A
